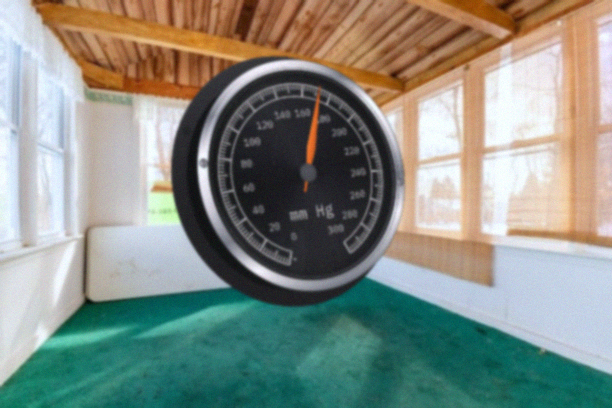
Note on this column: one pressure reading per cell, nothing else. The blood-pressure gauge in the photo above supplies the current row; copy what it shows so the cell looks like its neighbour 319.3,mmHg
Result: 170,mmHg
